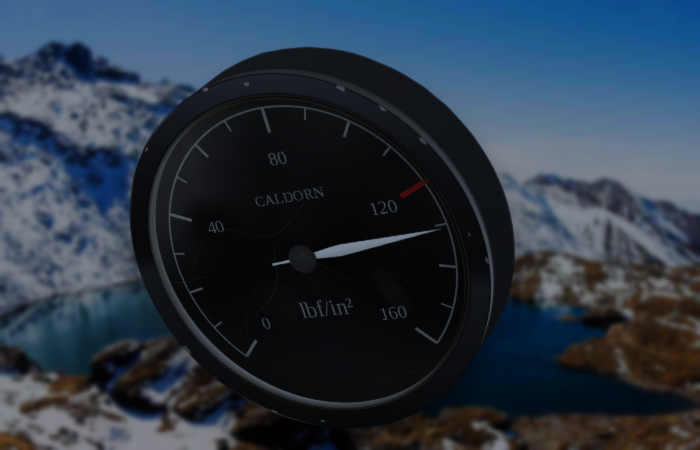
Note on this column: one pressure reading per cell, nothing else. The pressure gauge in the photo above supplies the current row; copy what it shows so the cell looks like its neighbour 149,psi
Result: 130,psi
